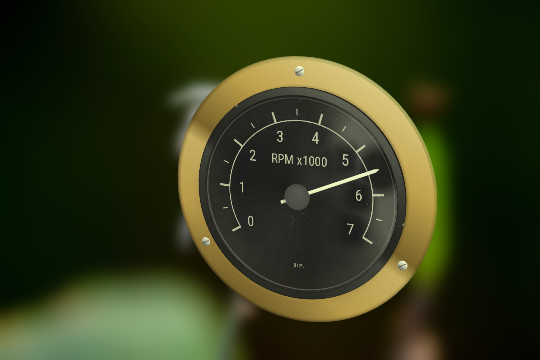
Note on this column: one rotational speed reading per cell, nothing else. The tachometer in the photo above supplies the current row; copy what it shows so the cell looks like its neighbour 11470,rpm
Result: 5500,rpm
